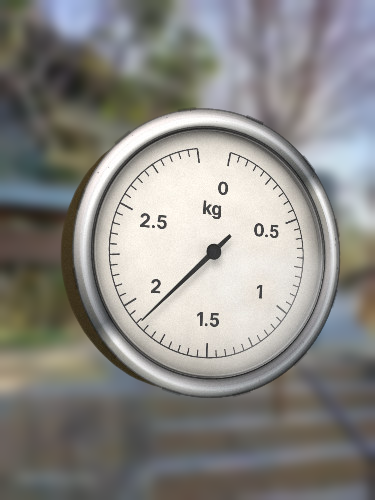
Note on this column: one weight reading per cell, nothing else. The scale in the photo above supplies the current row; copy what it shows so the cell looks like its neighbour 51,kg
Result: 1.9,kg
